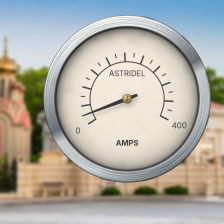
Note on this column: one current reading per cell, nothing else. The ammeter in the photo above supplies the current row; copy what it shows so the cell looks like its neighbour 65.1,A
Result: 20,A
